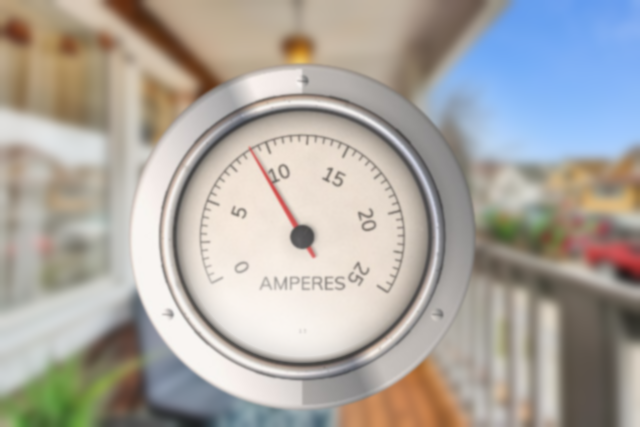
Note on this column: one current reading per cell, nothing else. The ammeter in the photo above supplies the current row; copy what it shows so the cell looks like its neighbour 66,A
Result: 9,A
